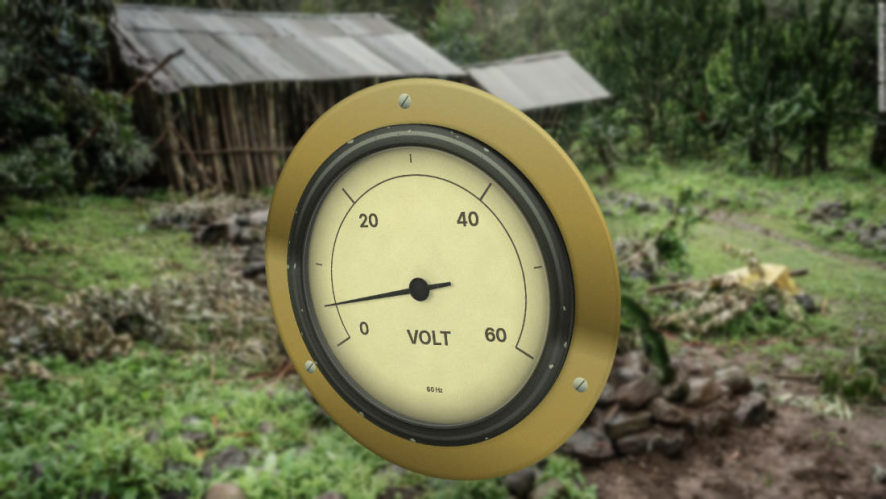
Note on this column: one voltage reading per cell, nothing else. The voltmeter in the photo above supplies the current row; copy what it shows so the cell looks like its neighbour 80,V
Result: 5,V
